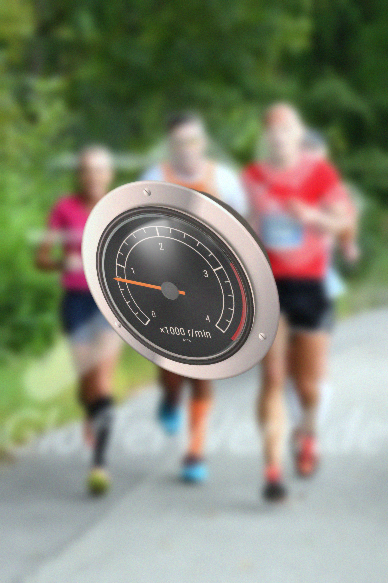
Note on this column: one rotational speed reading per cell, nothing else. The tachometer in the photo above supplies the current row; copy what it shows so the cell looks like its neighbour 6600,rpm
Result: 800,rpm
